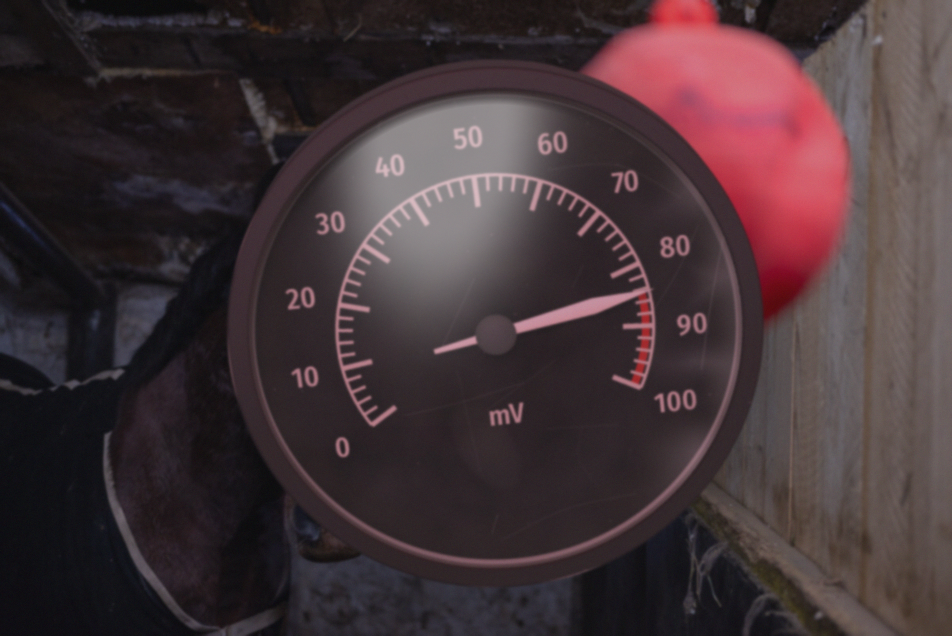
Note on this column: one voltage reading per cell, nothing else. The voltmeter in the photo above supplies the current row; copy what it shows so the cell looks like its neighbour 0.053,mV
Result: 84,mV
